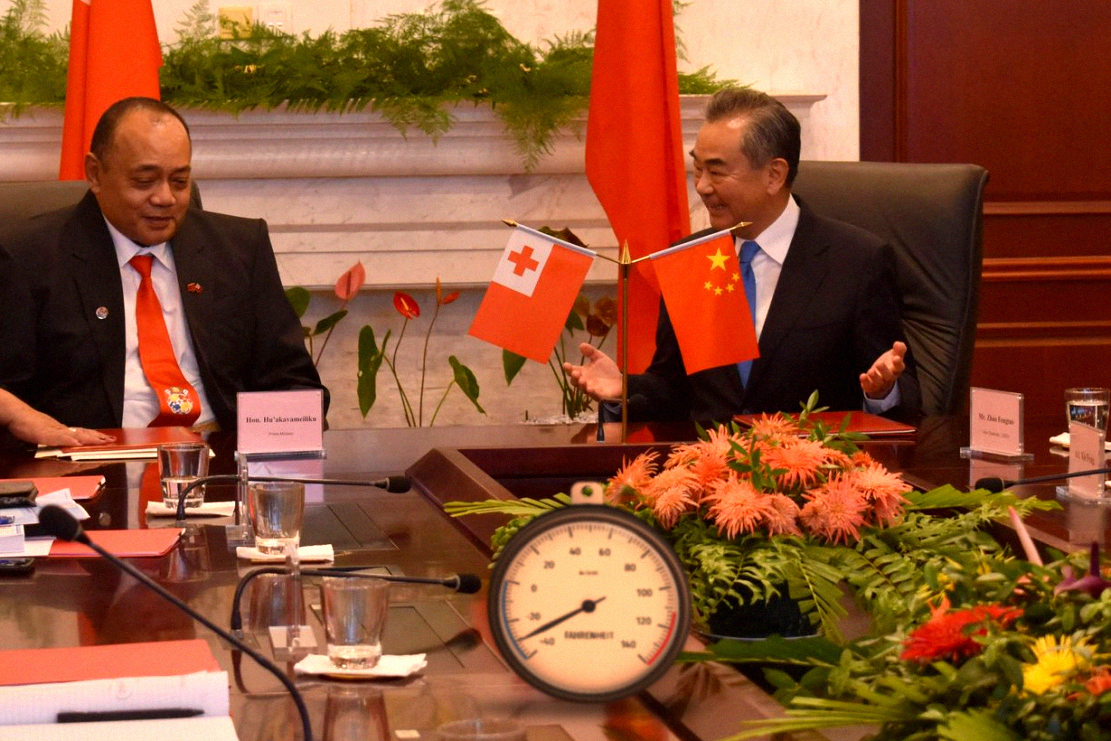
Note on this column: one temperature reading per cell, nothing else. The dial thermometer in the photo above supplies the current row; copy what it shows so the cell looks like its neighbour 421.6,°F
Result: -30,°F
